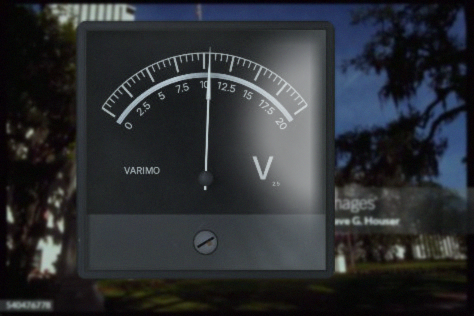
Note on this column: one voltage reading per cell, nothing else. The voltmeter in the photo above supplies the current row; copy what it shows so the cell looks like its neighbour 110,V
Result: 10.5,V
